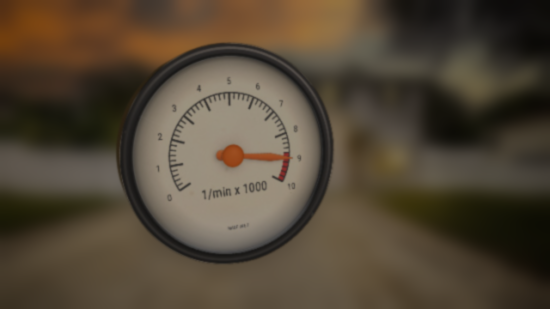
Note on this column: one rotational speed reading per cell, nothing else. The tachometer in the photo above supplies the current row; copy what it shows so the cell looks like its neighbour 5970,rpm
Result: 9000,rpm
